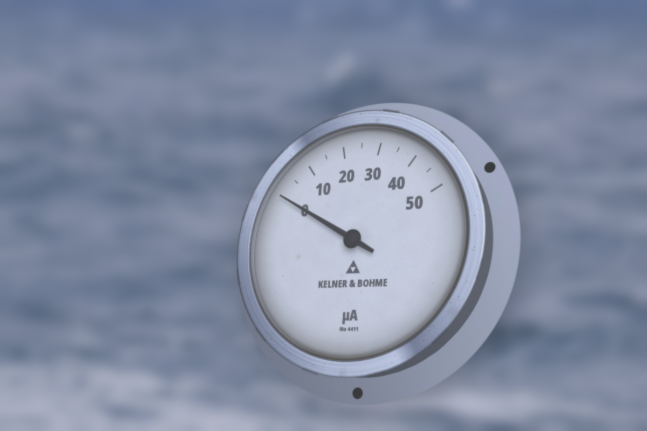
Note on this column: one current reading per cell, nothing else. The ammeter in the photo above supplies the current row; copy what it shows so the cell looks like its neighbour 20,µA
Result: 0,µA
